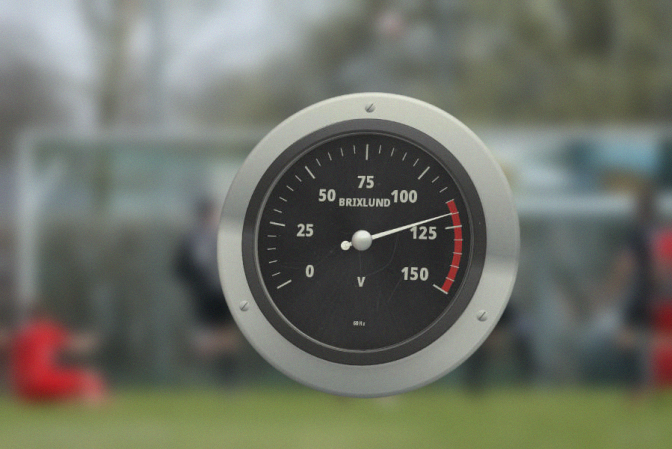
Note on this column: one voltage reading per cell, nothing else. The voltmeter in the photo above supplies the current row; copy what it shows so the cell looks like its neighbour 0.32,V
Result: 120,V
